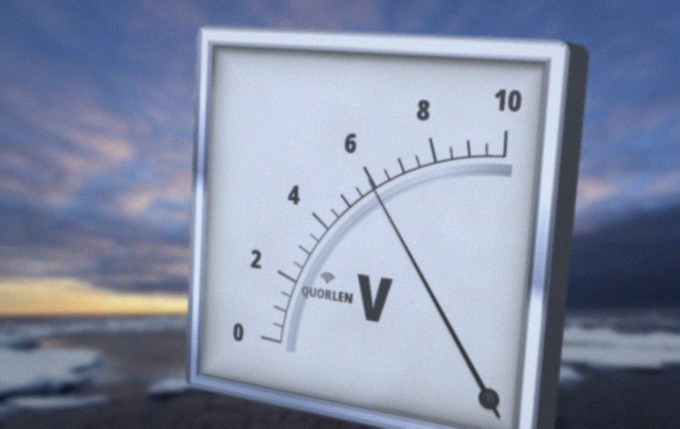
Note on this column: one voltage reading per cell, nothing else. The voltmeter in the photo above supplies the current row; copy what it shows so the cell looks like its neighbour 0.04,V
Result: 6,V
